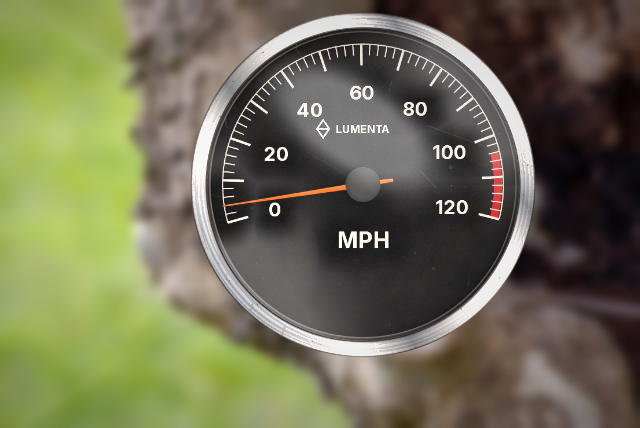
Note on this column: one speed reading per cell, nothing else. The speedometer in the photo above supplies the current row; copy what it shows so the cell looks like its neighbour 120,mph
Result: 4,mph
